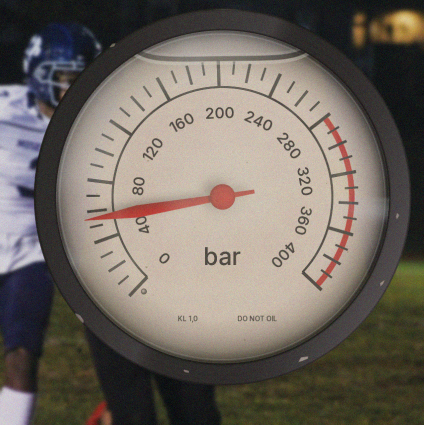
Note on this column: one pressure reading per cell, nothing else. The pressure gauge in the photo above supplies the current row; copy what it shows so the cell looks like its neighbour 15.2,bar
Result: 55,bar
